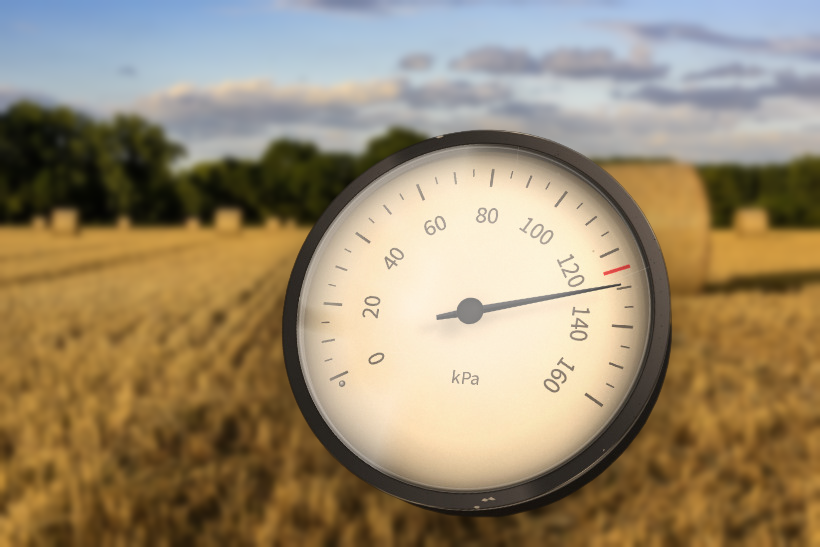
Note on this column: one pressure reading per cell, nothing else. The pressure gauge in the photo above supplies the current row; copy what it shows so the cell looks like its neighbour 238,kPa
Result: 130,kPa
